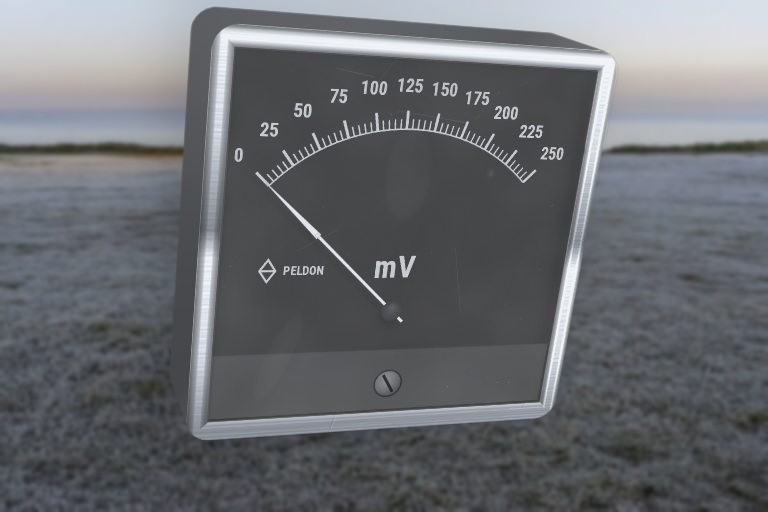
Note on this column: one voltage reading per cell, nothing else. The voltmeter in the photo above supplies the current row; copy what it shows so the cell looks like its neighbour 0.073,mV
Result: 0,mV
